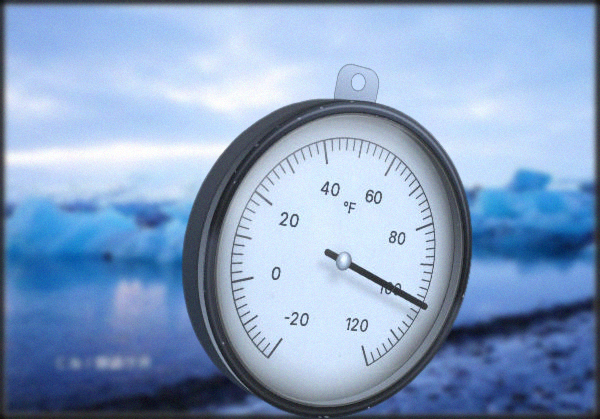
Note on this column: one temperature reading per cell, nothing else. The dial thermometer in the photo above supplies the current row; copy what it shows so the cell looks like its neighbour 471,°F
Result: 100,°F
